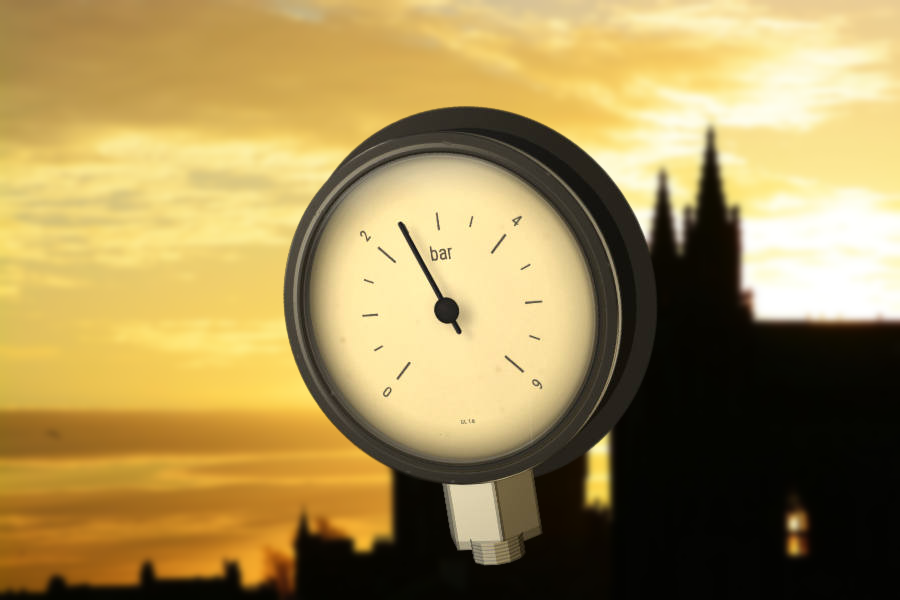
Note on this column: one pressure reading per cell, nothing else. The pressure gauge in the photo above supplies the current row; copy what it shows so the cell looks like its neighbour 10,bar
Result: 2.5,bar
